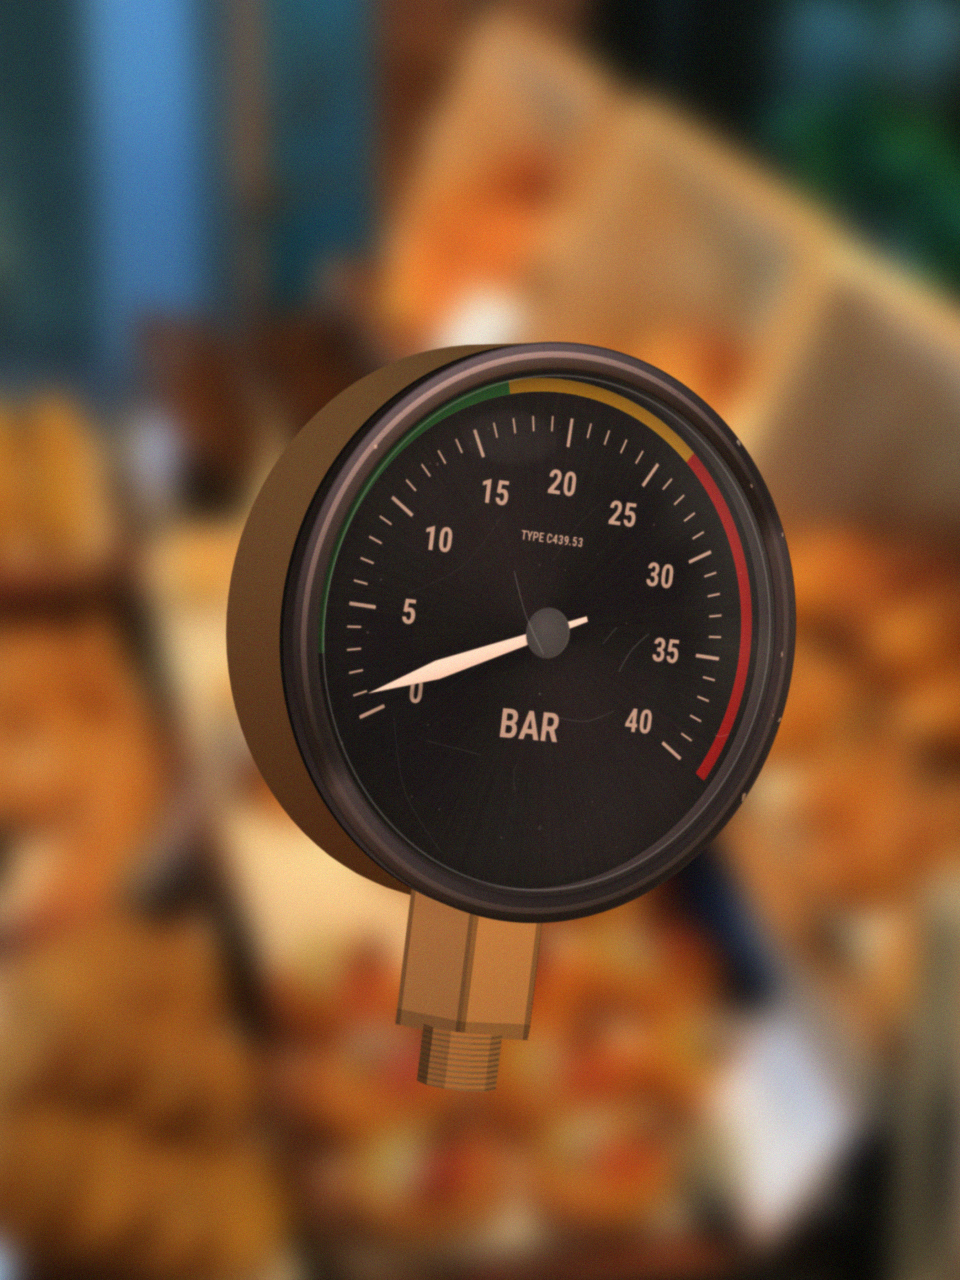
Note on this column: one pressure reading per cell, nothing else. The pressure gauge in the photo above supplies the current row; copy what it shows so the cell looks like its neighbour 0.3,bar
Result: 1,bar
